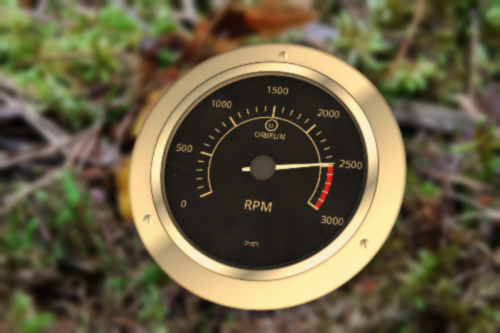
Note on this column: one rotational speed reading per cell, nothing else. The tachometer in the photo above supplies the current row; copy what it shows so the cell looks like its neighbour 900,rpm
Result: 2500,rpm
